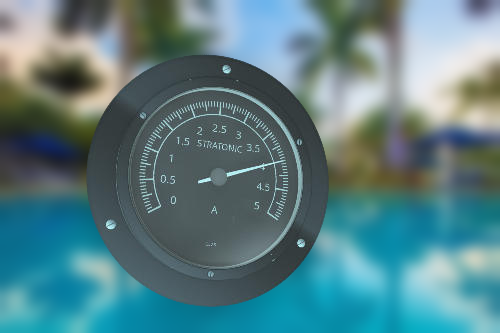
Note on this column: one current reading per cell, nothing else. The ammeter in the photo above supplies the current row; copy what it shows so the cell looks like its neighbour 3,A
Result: 4,A
